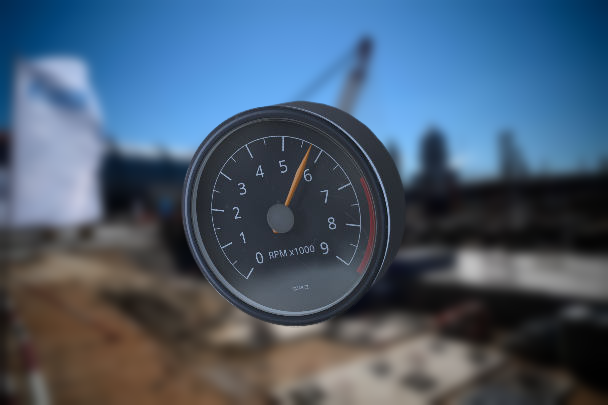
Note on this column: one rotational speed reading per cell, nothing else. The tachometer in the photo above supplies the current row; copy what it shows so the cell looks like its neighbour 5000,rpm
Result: 5750,rpm
